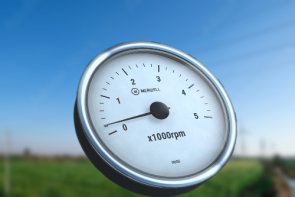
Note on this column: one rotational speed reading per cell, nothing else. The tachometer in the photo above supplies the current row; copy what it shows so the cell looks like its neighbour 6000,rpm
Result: 200,rpm
